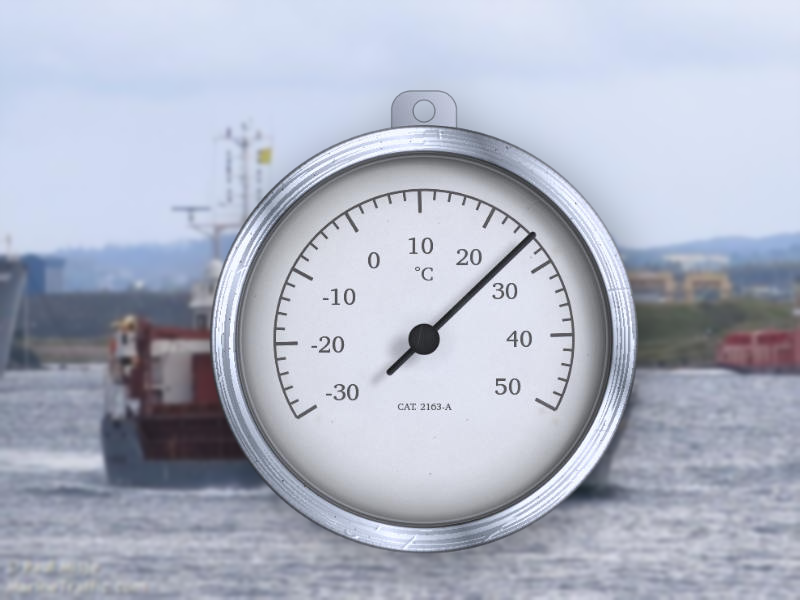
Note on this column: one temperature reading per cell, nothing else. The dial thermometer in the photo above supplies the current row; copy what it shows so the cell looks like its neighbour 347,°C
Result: 26,°C
